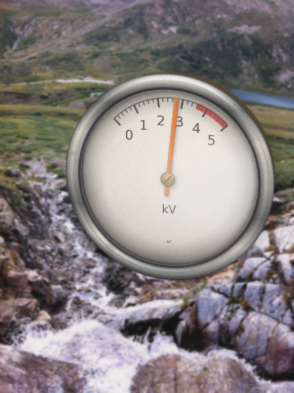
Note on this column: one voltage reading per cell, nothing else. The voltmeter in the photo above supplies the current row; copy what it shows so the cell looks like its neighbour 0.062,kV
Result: 2.8,kV
